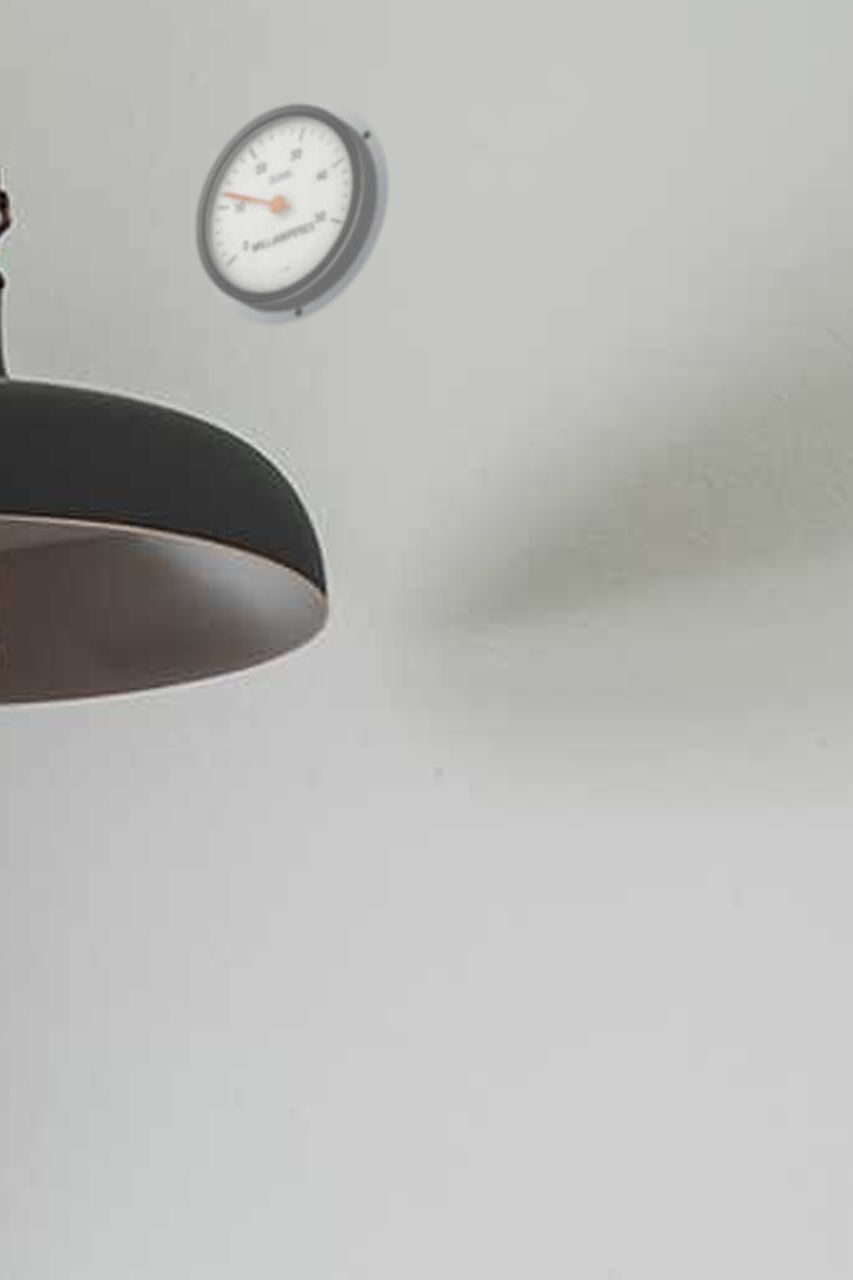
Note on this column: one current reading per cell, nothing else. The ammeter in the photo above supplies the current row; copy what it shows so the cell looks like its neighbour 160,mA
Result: 12,mA
